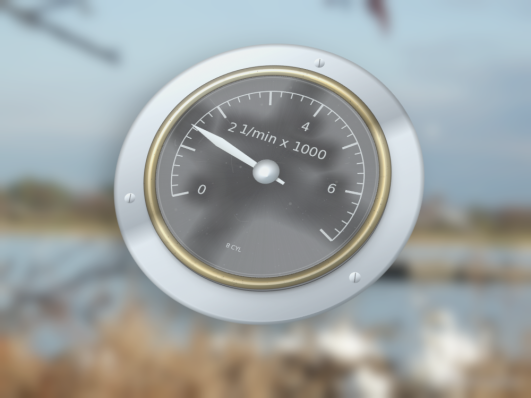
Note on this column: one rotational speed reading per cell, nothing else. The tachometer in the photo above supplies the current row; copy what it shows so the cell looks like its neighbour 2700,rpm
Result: 1400,rpm
